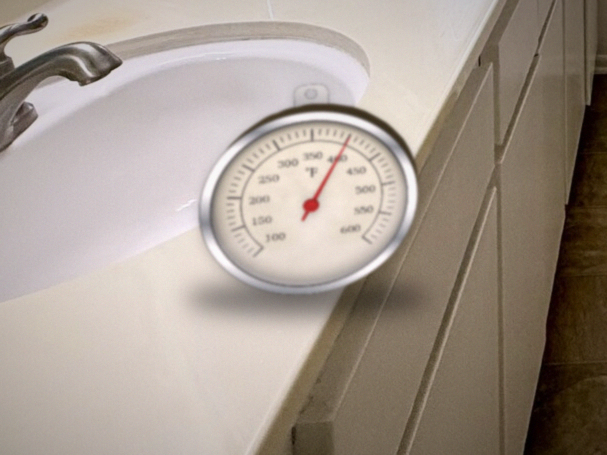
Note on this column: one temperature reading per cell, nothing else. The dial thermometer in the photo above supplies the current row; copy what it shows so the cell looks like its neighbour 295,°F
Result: 400,°F
